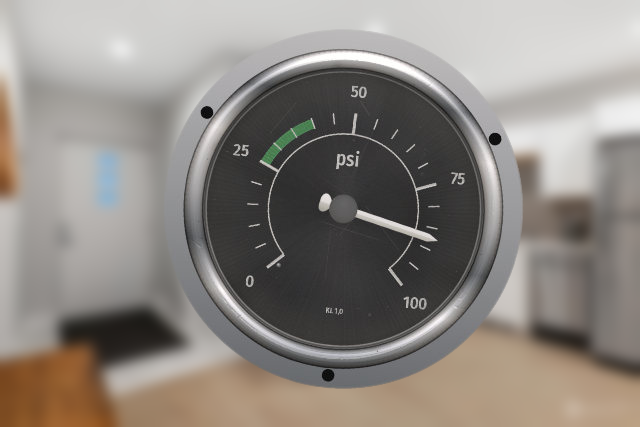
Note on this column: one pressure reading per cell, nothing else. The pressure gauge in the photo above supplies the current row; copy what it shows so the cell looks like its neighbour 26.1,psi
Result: 87.5,psi
